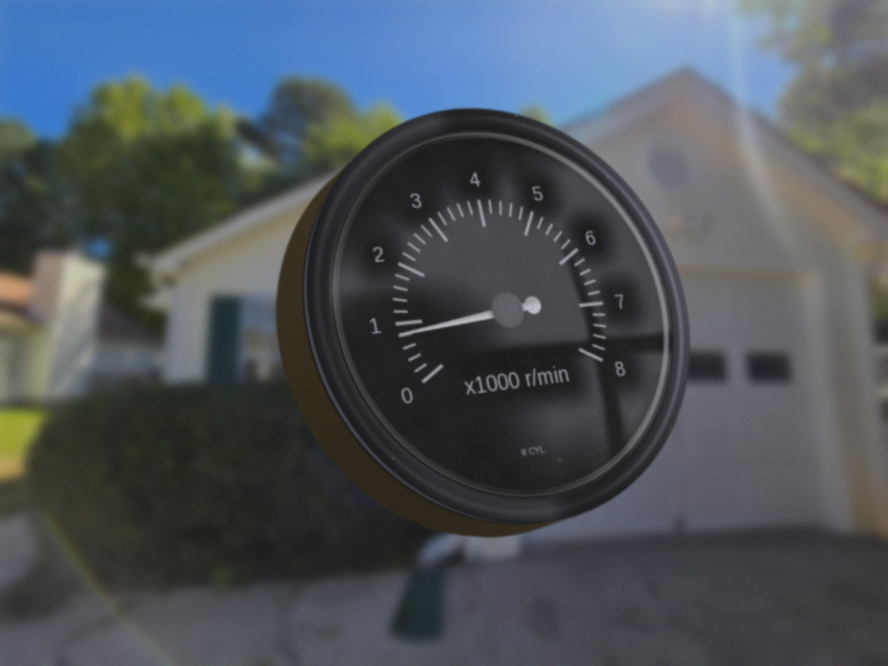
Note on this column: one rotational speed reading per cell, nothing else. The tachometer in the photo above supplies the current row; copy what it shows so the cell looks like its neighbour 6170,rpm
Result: 800,rpm
